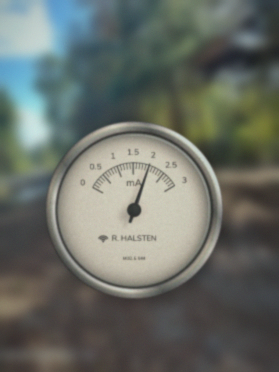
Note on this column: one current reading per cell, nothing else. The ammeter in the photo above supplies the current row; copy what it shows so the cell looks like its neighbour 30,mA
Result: 2,mA
